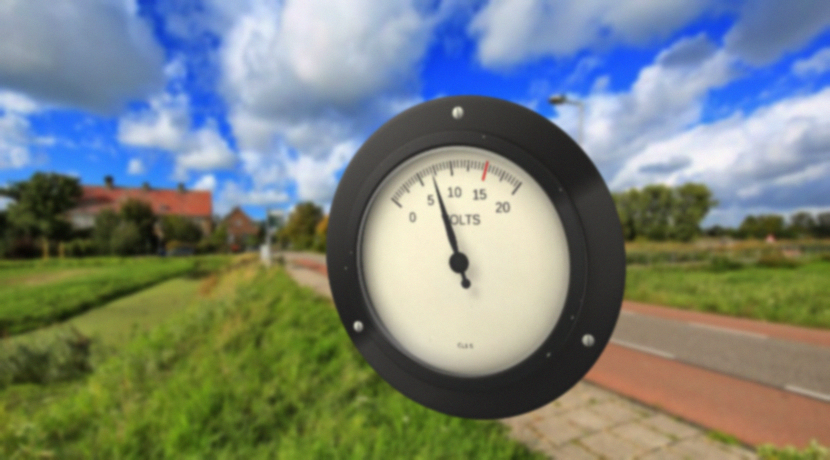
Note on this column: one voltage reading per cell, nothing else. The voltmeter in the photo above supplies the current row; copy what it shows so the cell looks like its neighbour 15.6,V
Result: 7.5,V
